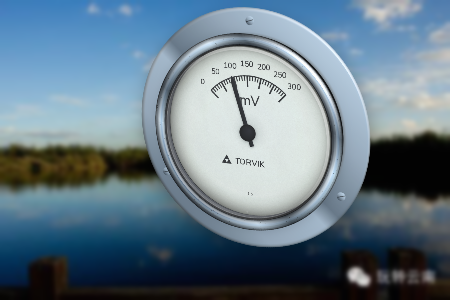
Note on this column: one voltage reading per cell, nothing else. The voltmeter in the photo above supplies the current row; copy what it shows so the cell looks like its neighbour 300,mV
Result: 100,mV
